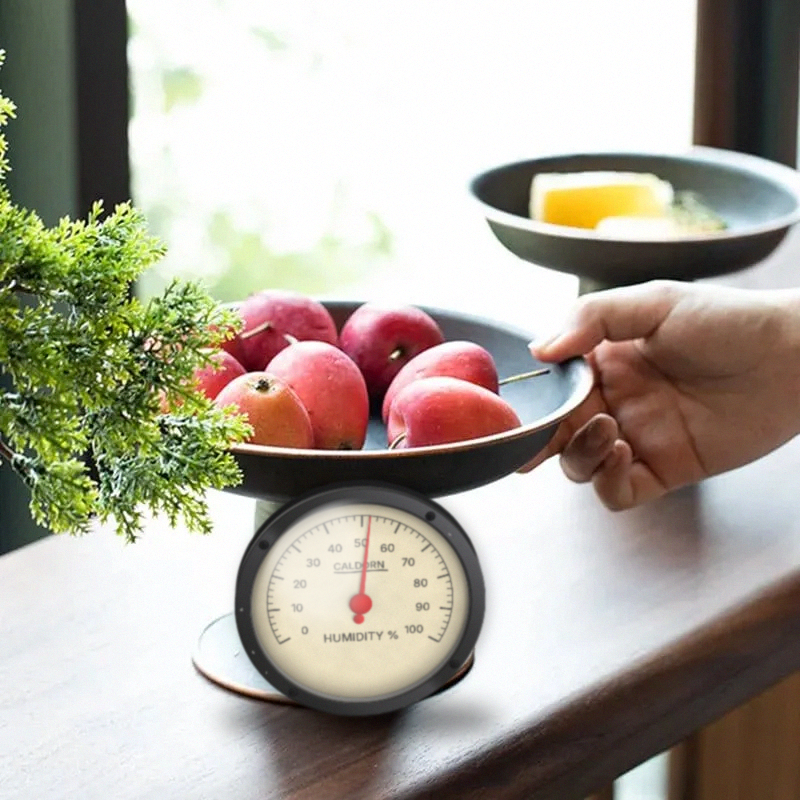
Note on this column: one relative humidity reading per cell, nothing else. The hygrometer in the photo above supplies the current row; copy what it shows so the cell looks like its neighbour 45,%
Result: 52,%
